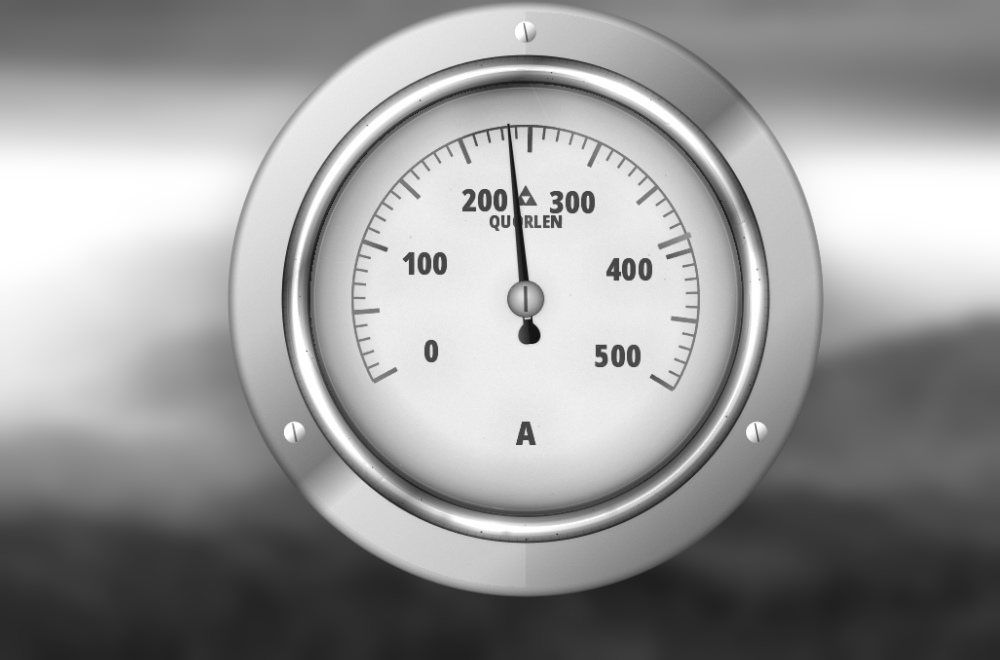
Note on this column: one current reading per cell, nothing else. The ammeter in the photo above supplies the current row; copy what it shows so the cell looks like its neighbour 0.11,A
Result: 235,A
